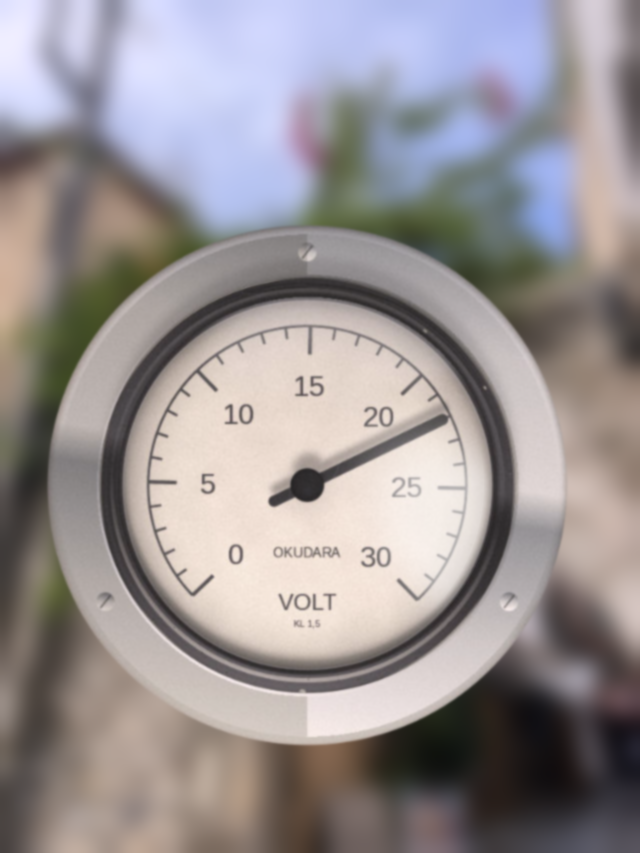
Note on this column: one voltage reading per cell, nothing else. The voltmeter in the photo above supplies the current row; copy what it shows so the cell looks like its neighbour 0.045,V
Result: 22,V
